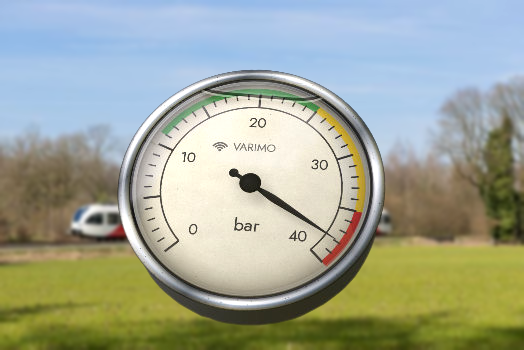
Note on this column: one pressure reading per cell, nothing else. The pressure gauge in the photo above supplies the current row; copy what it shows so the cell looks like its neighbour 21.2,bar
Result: 38,bar
